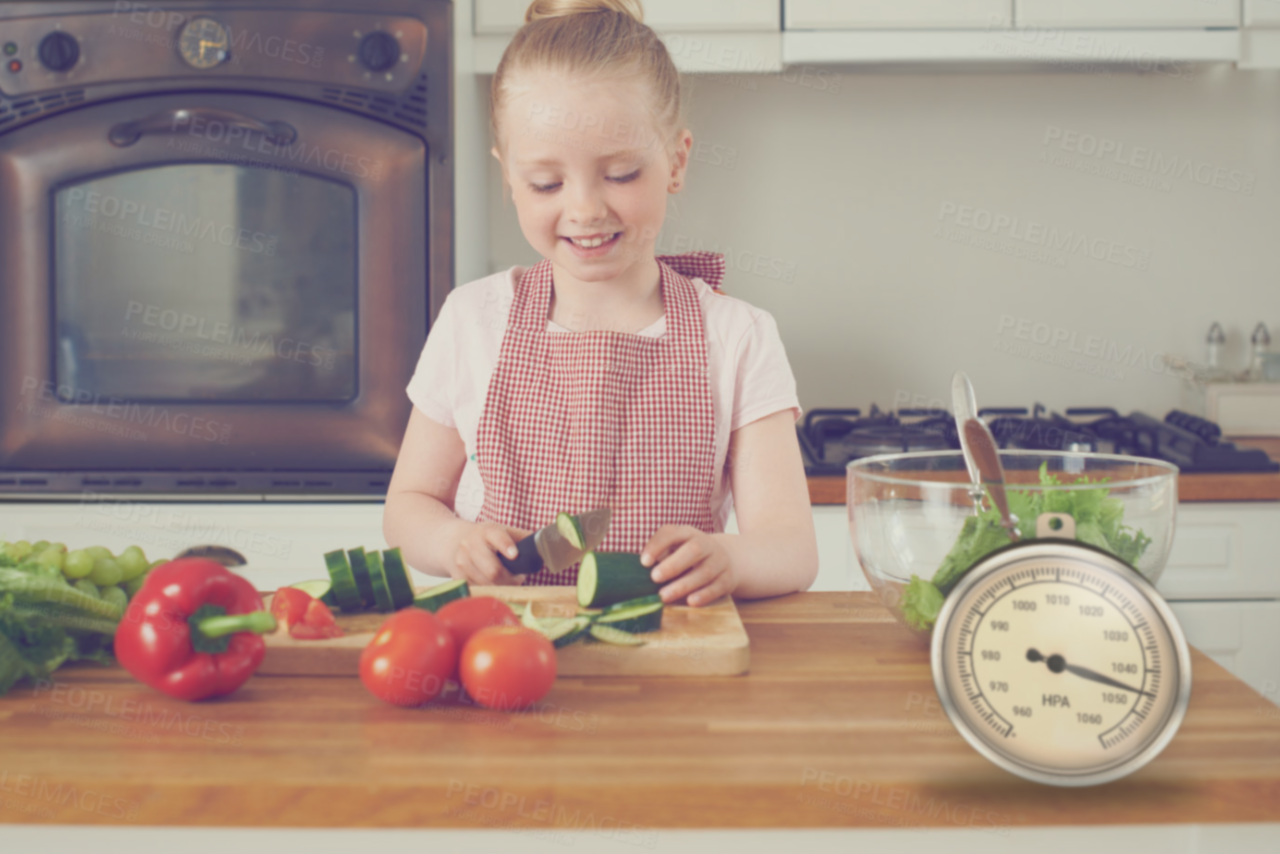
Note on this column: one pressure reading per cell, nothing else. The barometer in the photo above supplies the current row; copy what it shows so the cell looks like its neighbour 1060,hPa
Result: 1045,hPa
